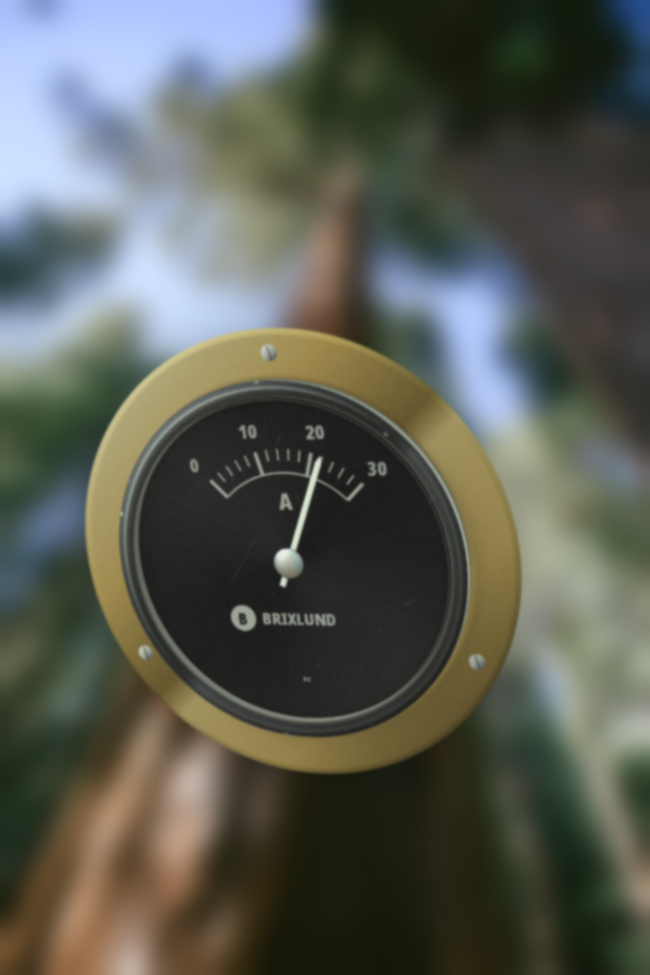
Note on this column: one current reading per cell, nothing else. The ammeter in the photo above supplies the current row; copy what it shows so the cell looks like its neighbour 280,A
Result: 22,A
